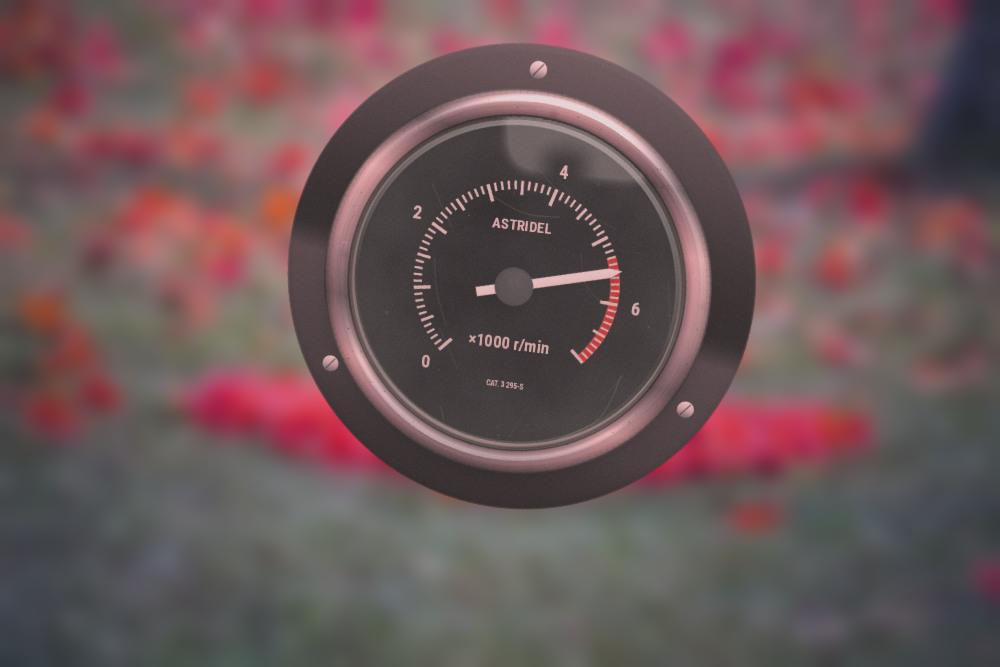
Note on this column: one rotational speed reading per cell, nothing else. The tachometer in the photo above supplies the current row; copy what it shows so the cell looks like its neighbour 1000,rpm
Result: 5500,rpm
